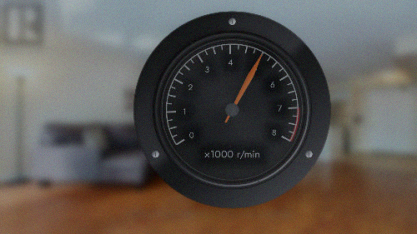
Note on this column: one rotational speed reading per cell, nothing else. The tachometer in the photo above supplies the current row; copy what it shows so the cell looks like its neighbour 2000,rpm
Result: 5000,rpm
